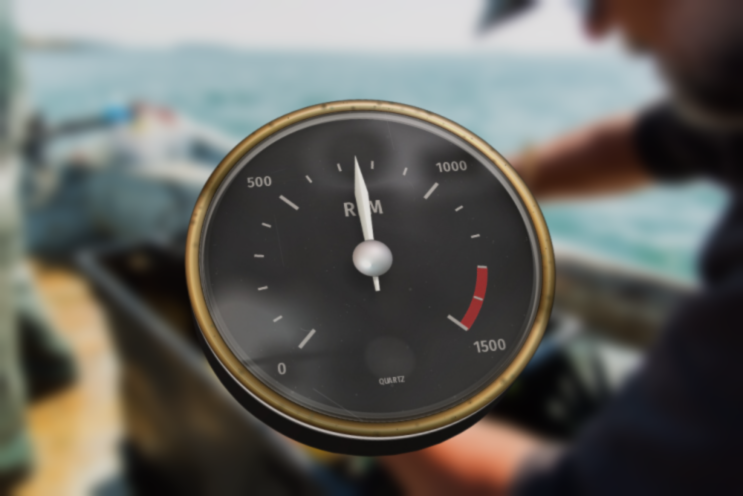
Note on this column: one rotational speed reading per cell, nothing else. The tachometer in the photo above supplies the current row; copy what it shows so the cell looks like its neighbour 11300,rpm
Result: 750,rpm
